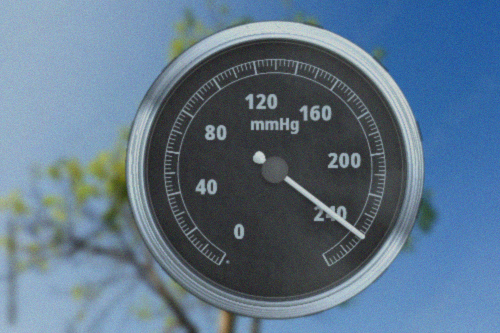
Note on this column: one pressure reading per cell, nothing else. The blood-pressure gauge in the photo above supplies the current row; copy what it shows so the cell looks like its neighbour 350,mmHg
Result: 240,mmHg
